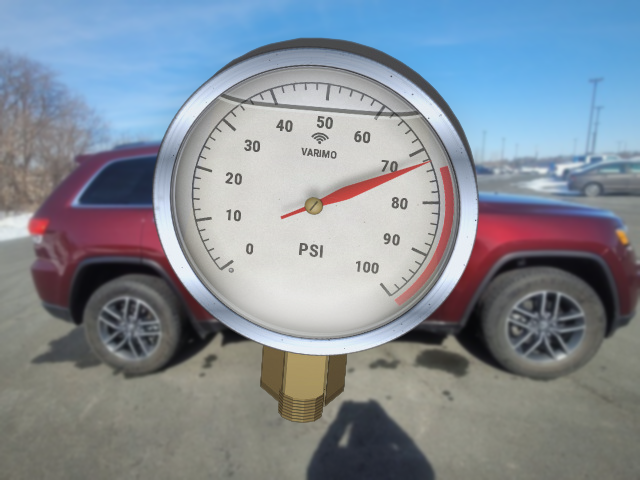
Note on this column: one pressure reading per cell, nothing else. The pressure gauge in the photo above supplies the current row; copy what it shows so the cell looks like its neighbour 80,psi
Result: 72,psi
